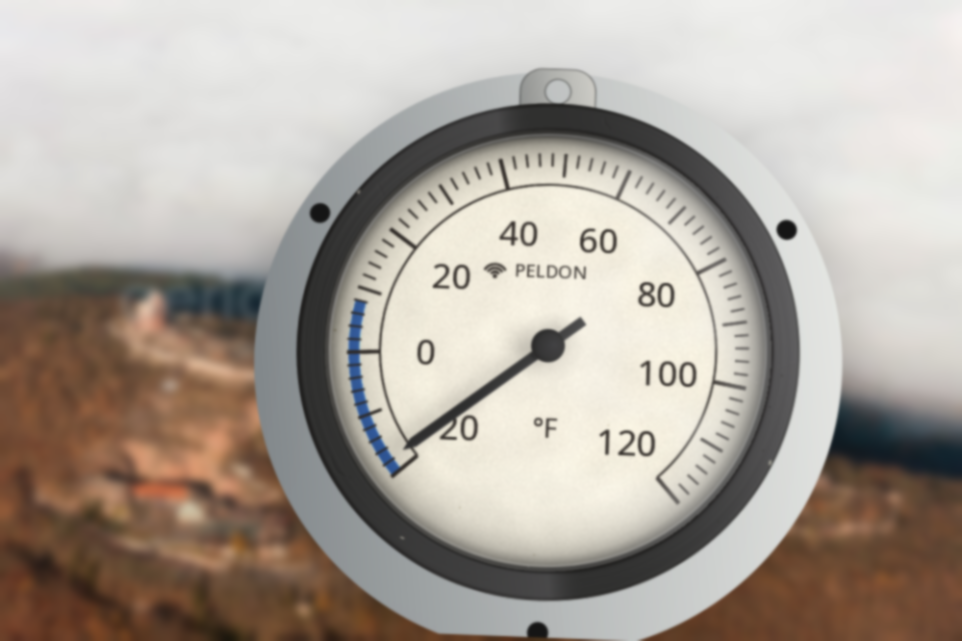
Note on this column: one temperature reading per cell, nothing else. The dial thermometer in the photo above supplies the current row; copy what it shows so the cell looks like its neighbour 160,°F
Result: -18,°F
